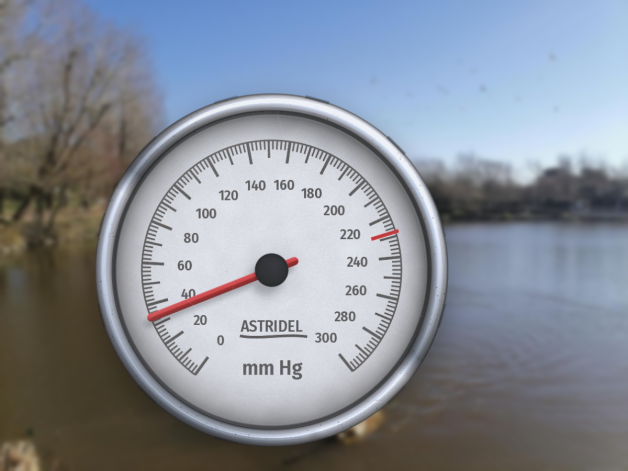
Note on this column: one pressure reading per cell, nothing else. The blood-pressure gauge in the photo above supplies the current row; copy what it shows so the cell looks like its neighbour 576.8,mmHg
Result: 34,mmHg
